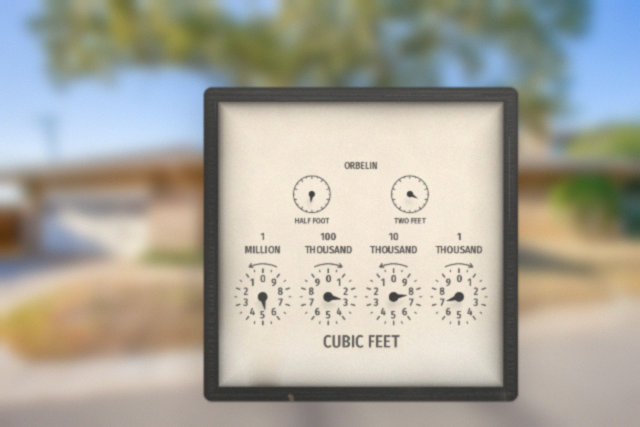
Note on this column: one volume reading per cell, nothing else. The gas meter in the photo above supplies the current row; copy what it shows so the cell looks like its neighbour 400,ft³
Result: 527700,ft³
